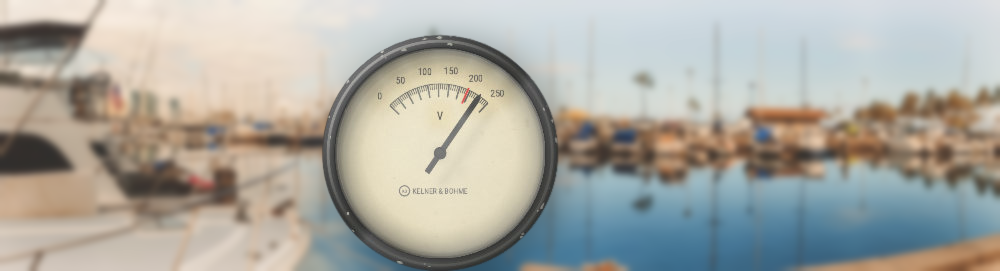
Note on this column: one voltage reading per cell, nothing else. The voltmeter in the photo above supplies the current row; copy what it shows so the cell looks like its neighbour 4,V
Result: 225,V
